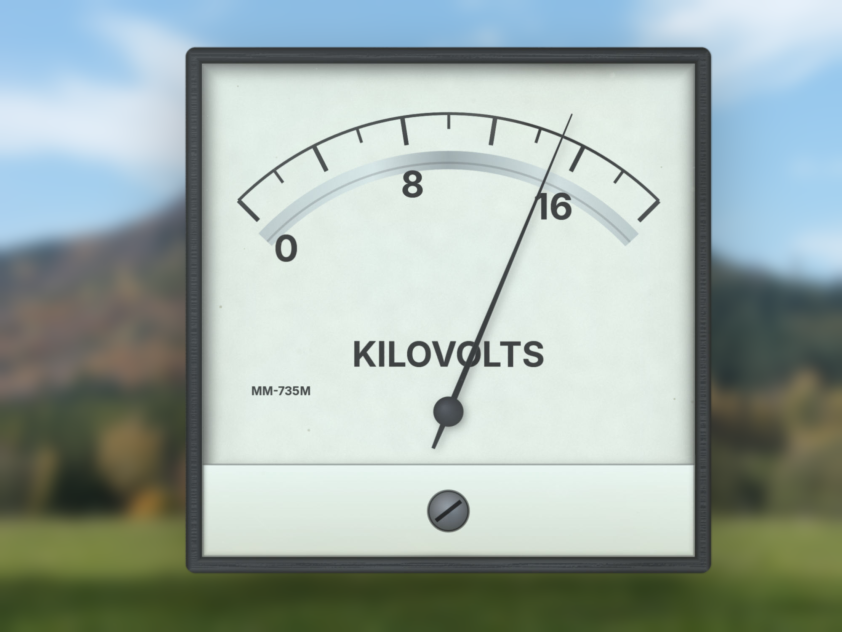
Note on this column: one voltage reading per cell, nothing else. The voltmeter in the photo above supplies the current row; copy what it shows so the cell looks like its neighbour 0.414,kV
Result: 15,kV
